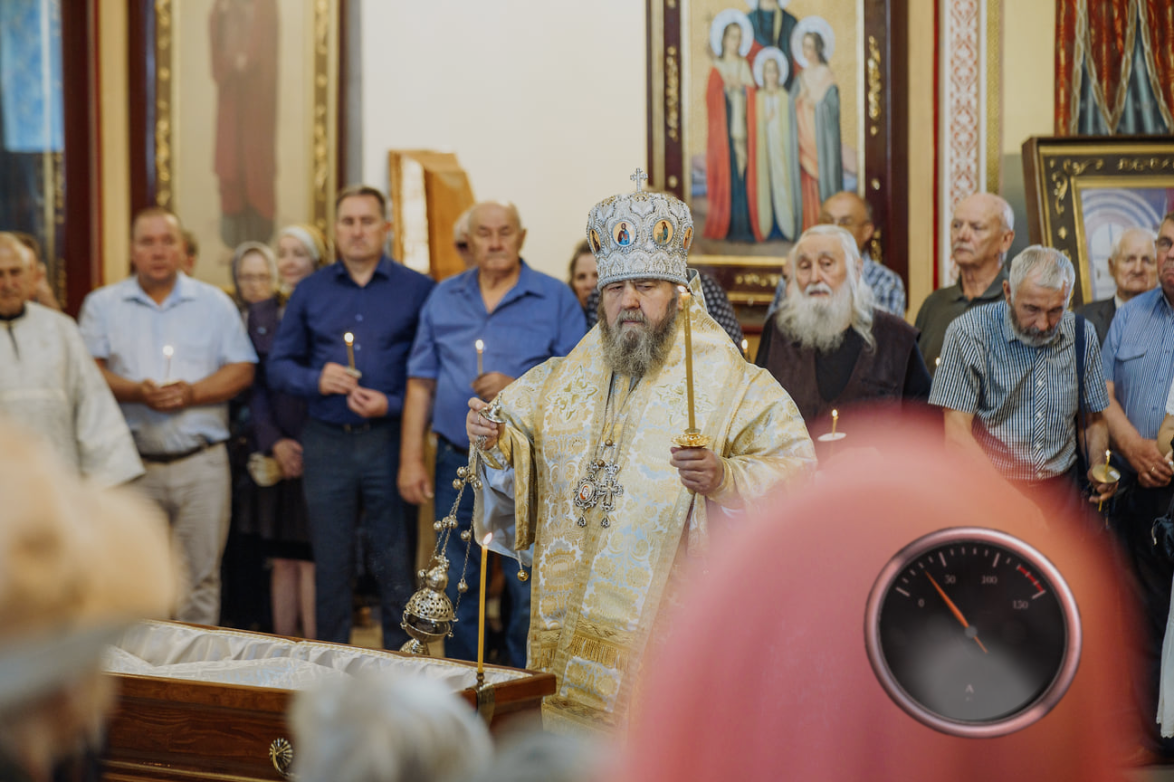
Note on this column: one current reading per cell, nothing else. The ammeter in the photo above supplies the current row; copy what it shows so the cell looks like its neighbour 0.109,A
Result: 30,A
